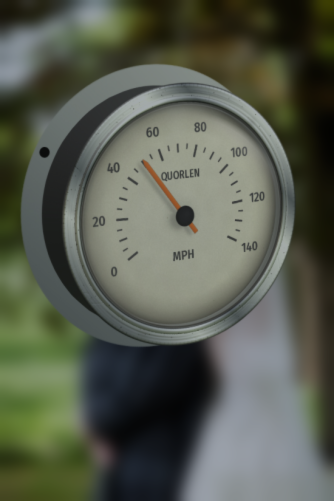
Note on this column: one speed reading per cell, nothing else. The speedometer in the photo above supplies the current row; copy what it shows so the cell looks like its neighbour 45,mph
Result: 50,mph
